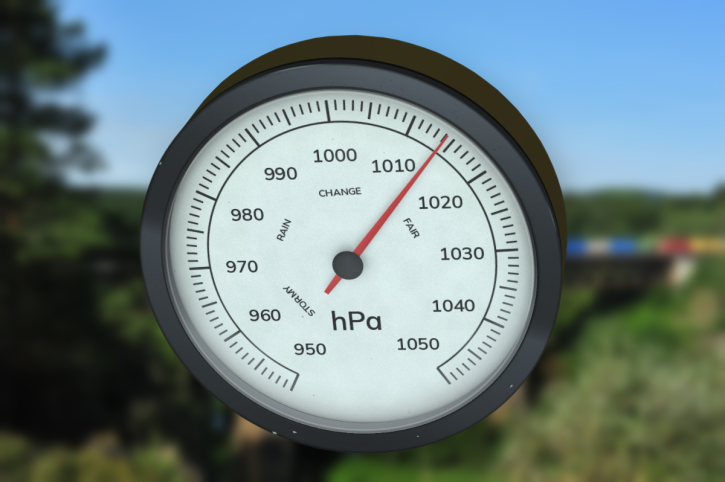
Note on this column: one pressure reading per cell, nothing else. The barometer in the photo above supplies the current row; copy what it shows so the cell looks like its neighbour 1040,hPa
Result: 1014,hPa
